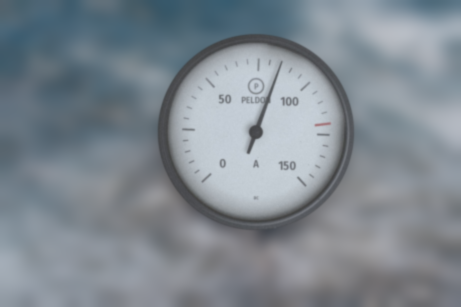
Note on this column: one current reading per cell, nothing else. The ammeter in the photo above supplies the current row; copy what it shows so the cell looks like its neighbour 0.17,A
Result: 85,A
